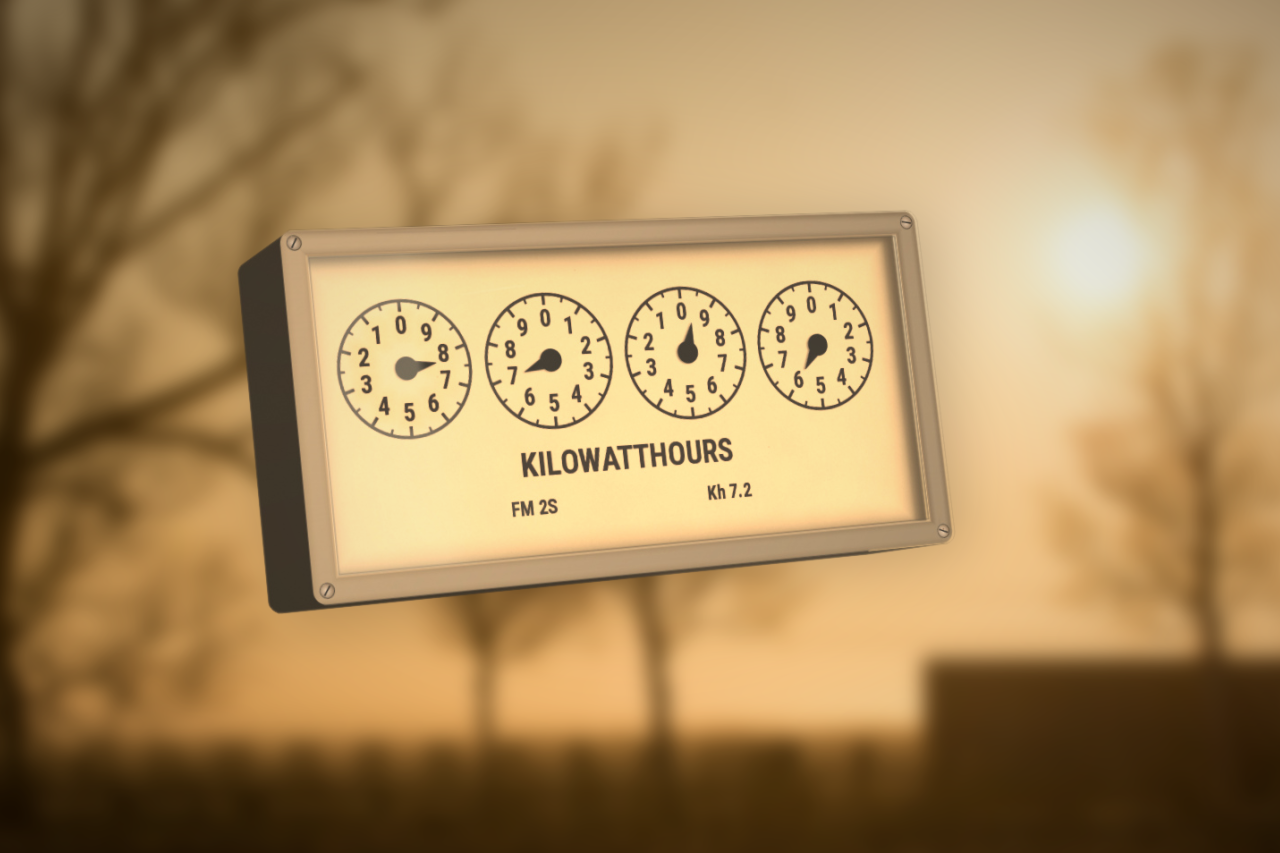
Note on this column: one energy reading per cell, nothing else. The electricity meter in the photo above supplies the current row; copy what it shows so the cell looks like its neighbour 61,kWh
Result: 7696,kWh
